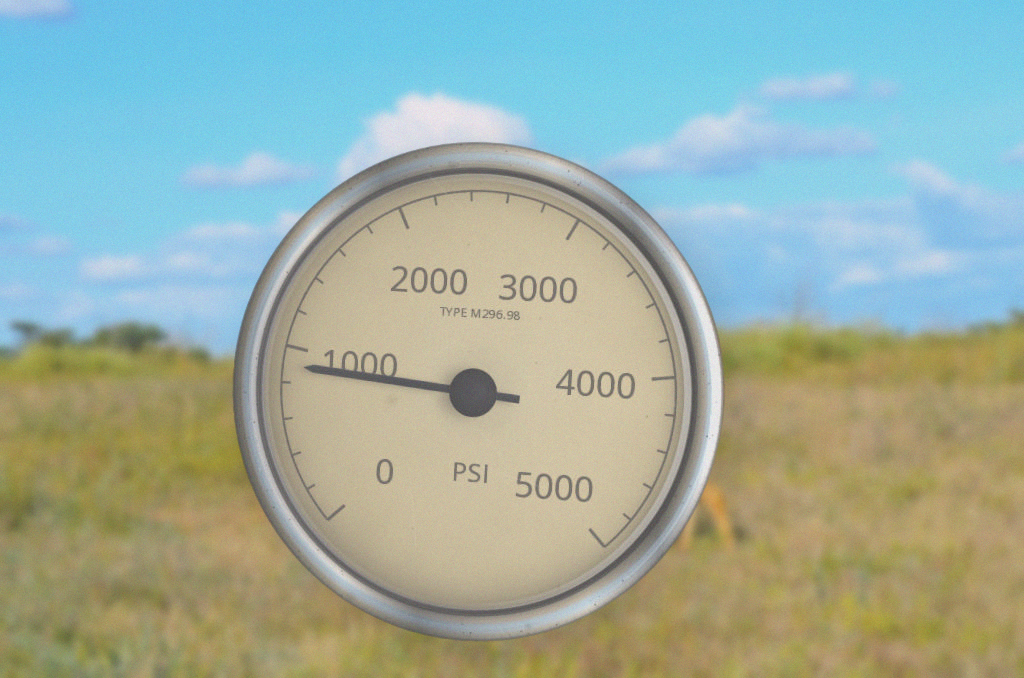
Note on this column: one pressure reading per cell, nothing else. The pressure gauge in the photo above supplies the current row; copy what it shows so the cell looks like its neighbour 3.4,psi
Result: 900,psi
